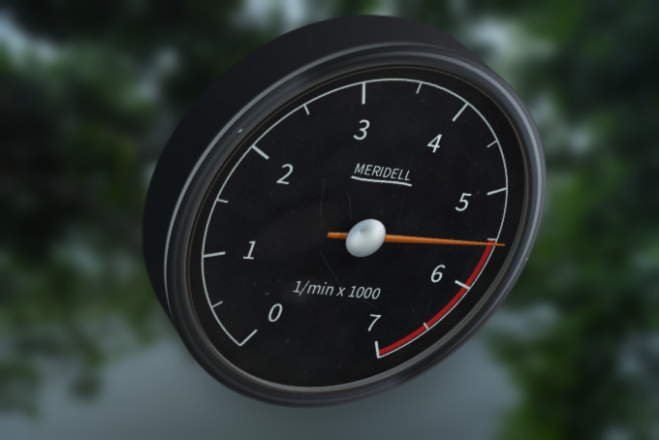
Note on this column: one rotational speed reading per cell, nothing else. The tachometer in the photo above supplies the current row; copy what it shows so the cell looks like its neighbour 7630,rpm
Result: 5500,rpm
